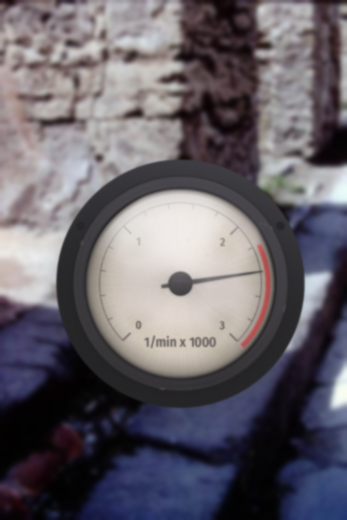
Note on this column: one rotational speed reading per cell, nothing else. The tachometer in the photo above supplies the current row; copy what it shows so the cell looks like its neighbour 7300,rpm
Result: 2400,rpm
